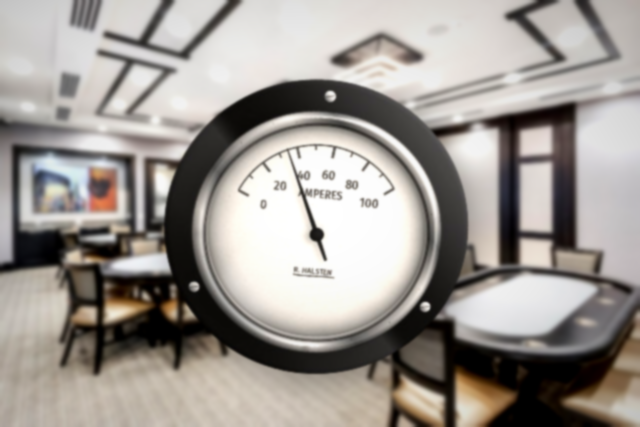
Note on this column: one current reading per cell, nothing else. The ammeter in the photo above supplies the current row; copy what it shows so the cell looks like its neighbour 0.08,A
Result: 35,A
